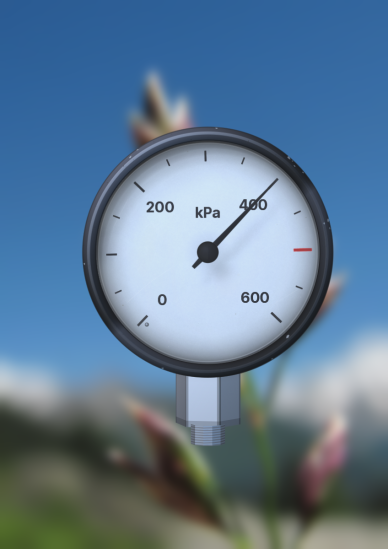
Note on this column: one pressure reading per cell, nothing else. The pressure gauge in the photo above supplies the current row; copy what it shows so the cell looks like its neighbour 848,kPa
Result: 400,kPa
